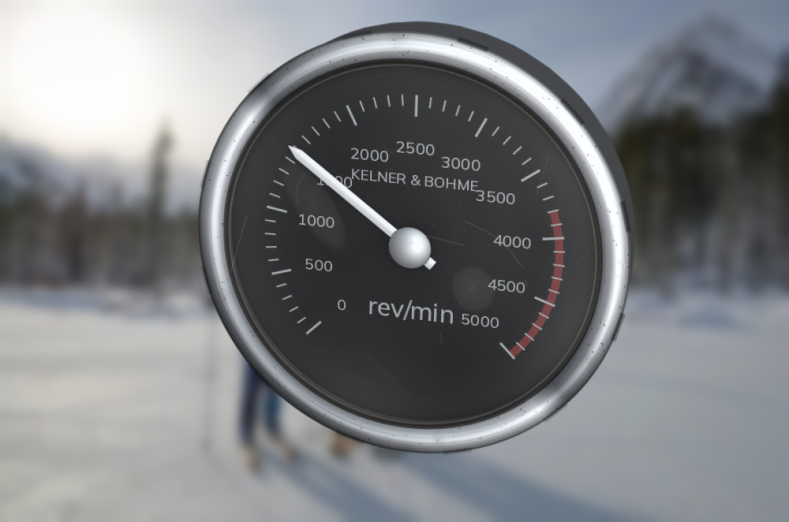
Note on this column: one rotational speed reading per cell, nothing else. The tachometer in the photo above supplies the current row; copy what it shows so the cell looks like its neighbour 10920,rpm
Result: 1500,rpm
